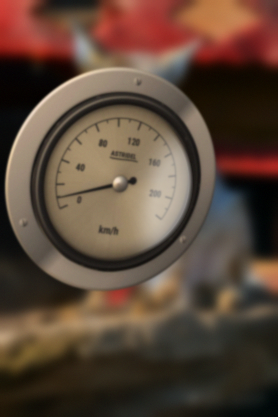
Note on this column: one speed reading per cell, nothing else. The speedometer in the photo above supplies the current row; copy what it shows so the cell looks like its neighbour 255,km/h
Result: 10,km/h
